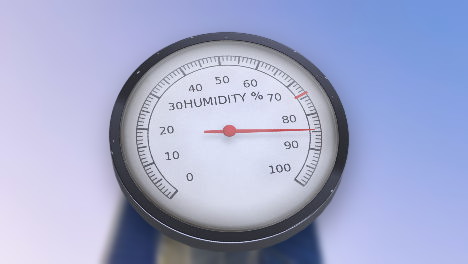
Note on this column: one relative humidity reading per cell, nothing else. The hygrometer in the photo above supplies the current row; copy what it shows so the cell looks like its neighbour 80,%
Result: 85,%
